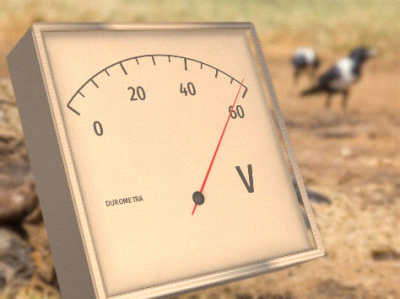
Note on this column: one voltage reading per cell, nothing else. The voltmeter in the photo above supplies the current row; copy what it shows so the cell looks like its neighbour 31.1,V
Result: 57.5,V
